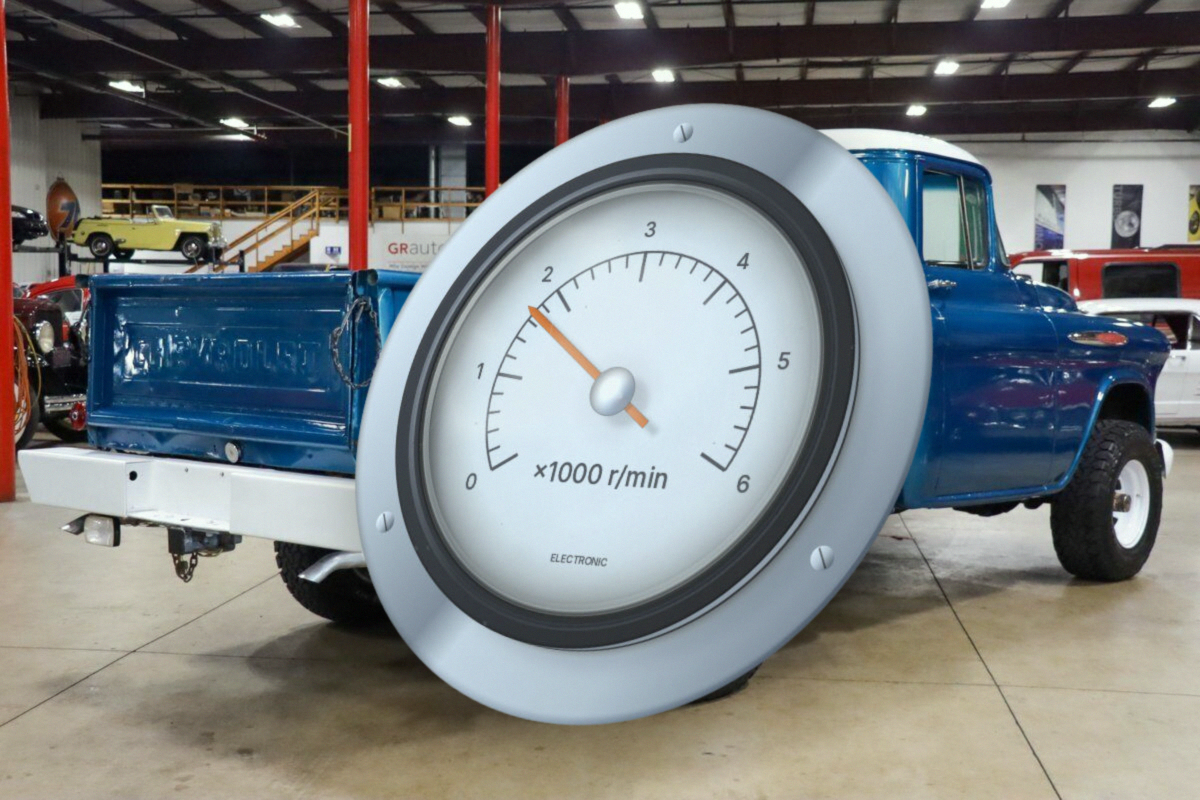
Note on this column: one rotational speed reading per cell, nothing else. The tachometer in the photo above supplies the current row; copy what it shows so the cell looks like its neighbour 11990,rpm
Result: 1700,rpm
